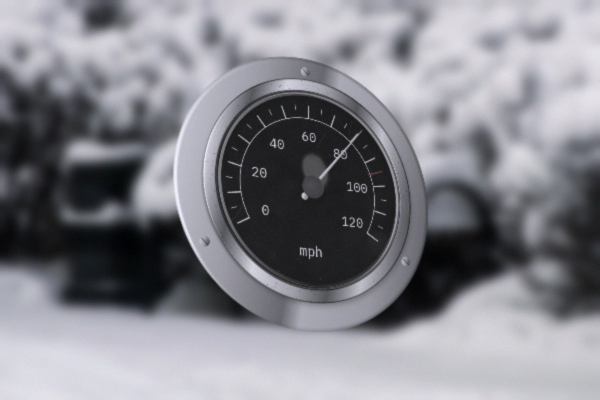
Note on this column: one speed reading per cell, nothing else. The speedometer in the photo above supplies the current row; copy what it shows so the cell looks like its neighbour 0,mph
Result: 80,mph
